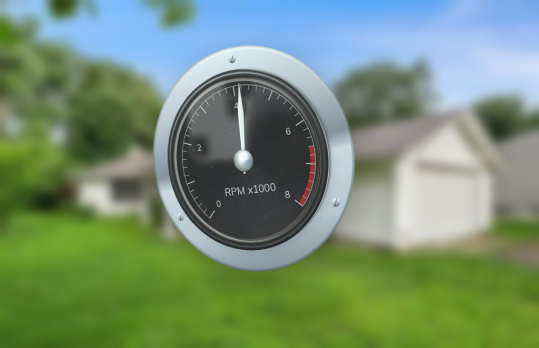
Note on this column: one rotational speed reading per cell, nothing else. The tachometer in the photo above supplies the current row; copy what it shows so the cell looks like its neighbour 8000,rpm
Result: 4200,rpm
